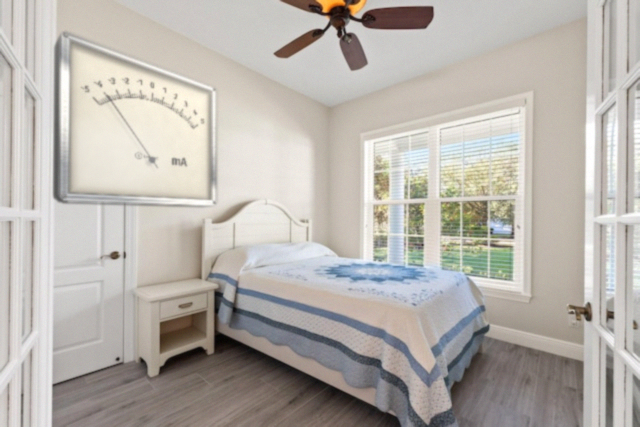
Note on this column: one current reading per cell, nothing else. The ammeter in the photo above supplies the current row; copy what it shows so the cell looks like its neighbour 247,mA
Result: -4,mA
